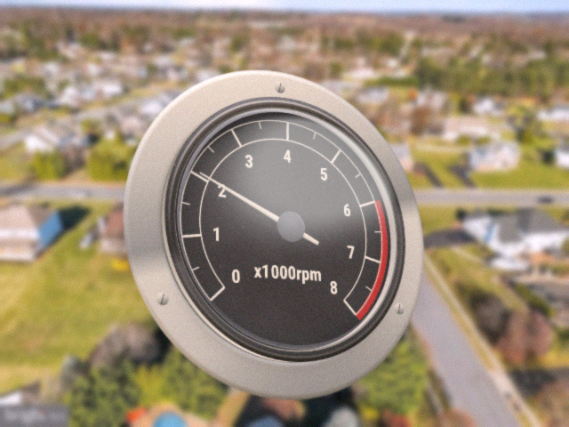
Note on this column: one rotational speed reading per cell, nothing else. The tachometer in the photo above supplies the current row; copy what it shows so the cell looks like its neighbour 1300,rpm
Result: 2000,rpm
